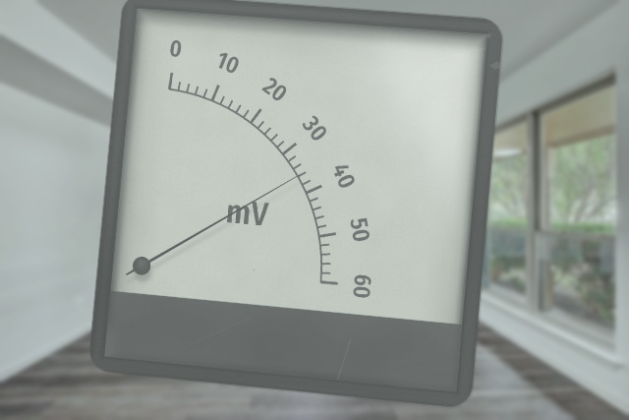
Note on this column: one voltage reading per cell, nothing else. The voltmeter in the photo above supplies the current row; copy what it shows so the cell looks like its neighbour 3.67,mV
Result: 36,mV
